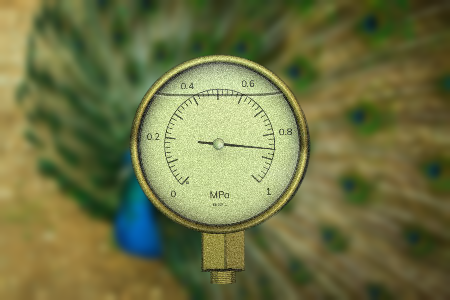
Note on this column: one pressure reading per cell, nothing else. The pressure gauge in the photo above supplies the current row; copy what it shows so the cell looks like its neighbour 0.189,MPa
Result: 0.86,MPa
